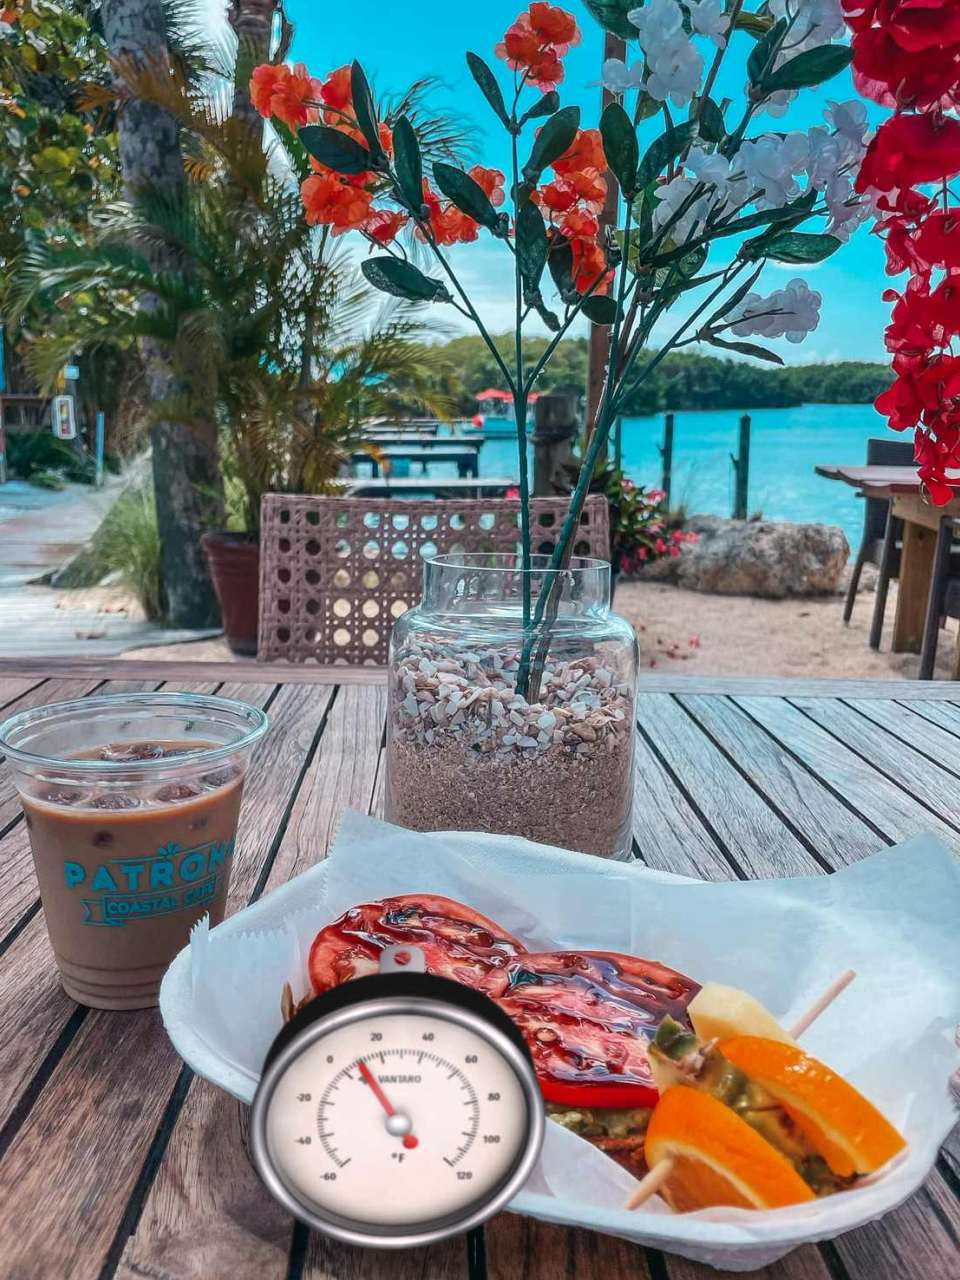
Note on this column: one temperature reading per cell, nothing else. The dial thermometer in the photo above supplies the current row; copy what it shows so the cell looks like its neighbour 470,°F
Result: 10,°F
